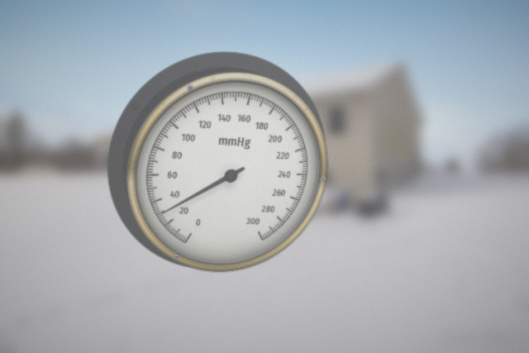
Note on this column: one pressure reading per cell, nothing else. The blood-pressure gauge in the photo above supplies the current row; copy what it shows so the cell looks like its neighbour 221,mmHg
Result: 30,mmHg
